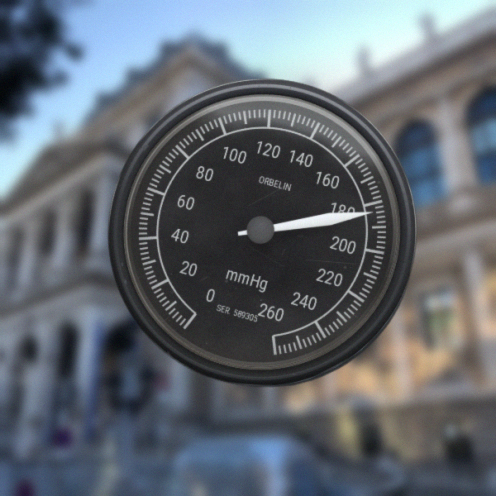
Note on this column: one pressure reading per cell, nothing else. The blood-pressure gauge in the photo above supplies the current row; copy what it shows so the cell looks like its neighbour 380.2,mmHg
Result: 184,mmHg
